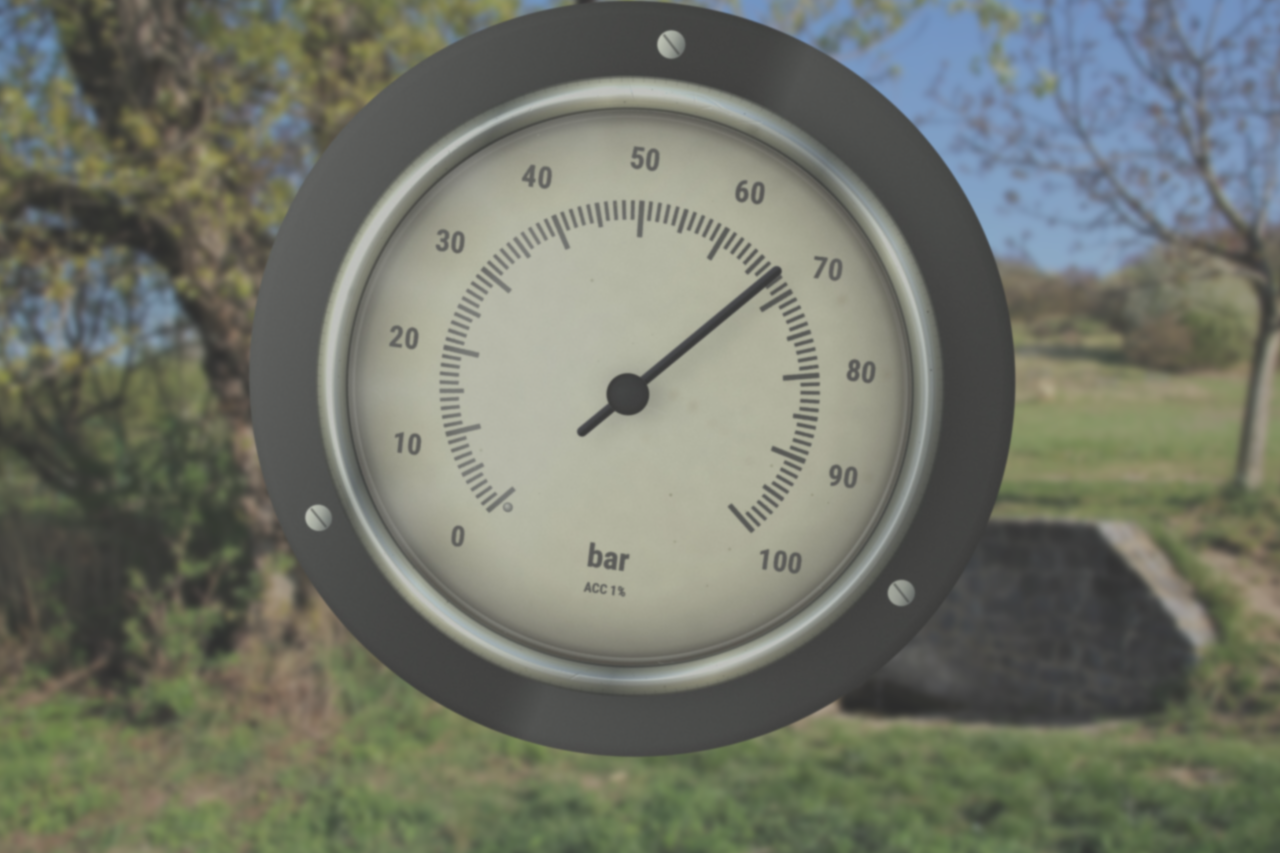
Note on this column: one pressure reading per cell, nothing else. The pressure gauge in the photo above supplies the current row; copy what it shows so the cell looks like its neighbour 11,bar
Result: 67,bar
